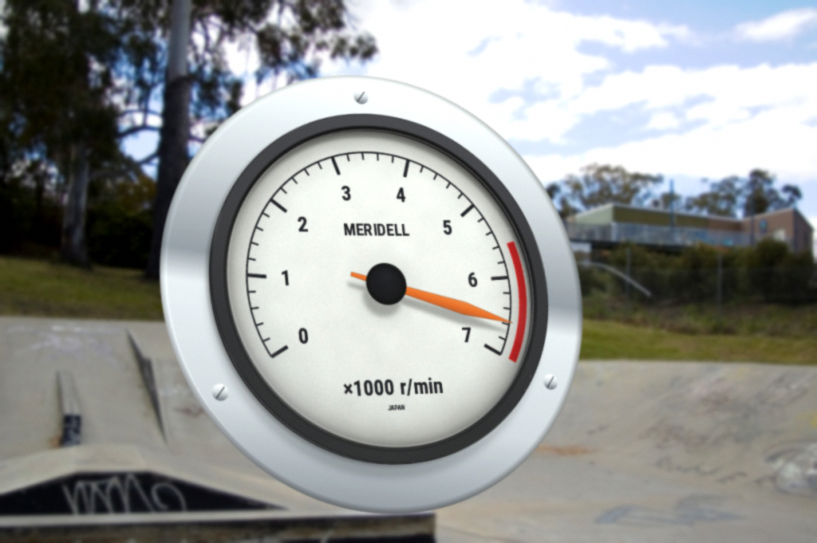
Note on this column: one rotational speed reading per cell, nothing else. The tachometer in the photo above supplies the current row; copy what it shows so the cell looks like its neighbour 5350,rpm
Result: 6600,rpm
